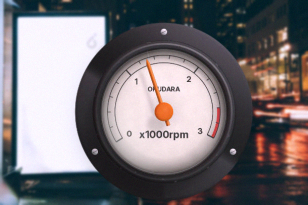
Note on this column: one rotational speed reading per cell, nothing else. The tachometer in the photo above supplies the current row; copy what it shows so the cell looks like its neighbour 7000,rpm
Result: 1300,rpm
